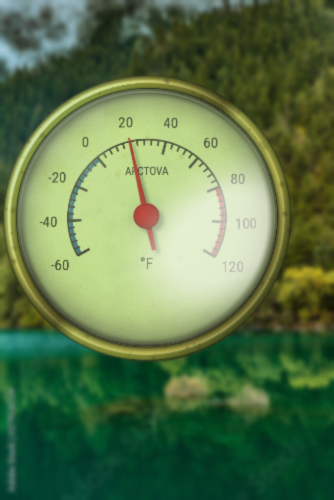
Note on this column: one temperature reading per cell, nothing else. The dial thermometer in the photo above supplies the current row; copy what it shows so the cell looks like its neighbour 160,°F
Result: 20,°F
